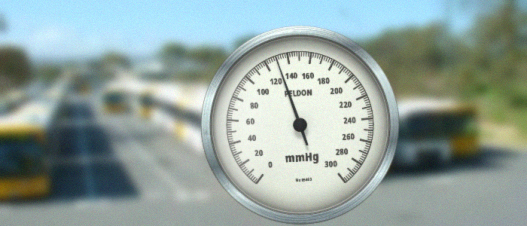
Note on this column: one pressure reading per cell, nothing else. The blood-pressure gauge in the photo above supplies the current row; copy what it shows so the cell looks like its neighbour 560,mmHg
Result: 130,mmHg
